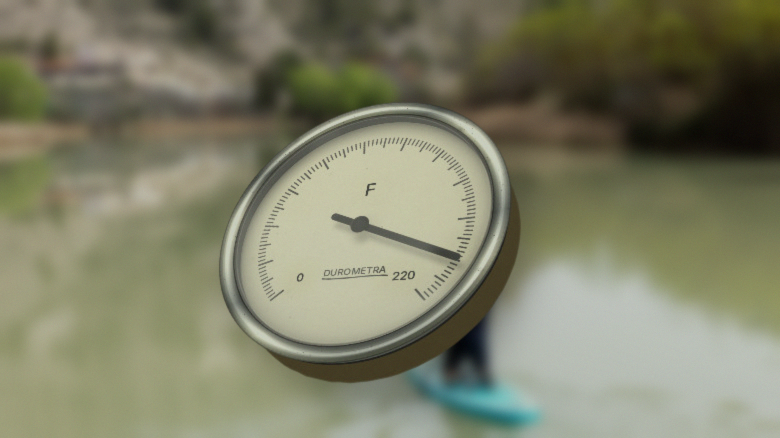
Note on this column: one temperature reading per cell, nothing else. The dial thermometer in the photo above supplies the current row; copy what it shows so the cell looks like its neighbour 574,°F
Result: 200,°F
